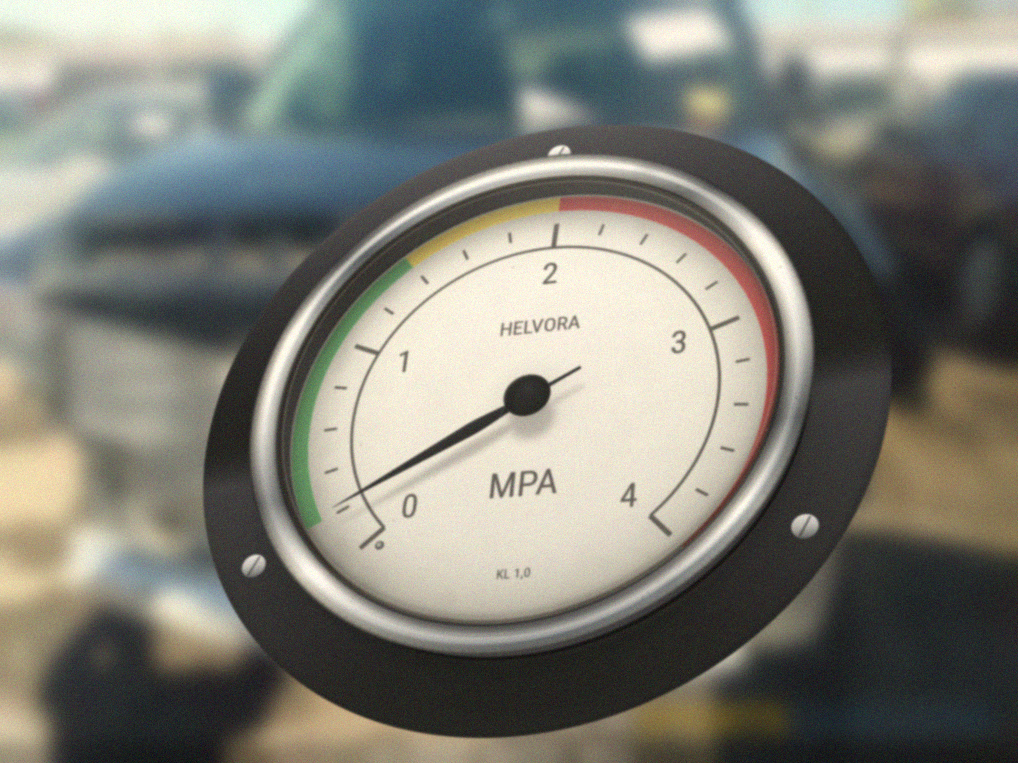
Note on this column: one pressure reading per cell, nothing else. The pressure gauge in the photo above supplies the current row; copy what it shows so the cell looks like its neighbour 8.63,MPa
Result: 0.2,MPa
